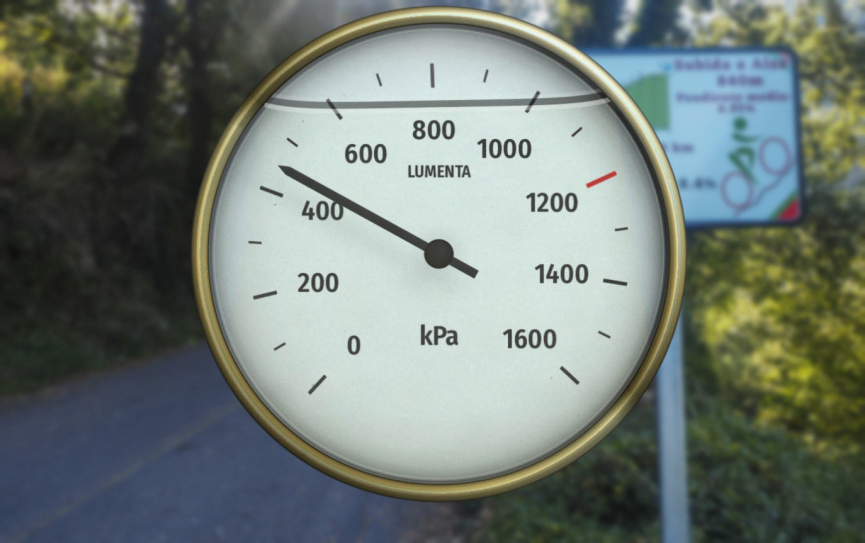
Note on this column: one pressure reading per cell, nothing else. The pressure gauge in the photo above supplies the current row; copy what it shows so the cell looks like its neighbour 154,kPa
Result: 450,kPa
